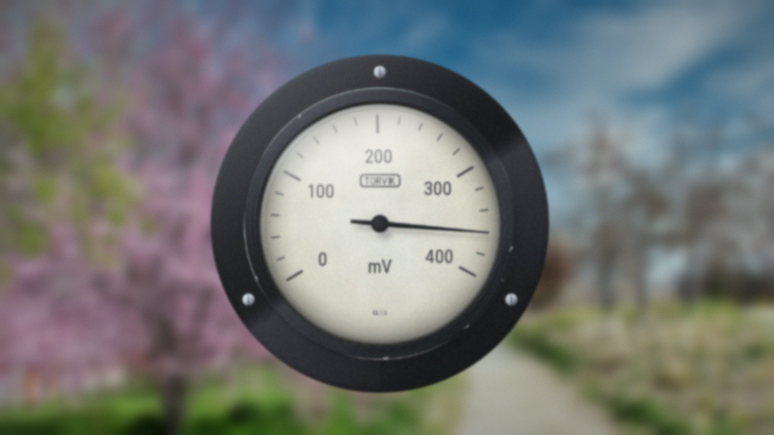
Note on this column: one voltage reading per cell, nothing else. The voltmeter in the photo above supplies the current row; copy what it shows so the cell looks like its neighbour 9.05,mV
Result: 360,mV
